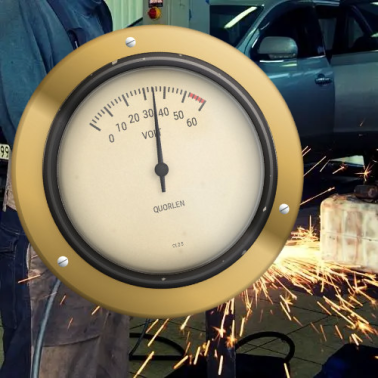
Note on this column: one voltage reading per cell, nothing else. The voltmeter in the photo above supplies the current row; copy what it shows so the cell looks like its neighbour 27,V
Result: 34,V
